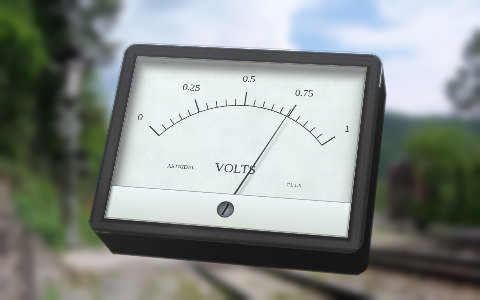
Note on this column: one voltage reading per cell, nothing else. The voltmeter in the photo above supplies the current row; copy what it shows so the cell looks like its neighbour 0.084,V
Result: 0.75,V
